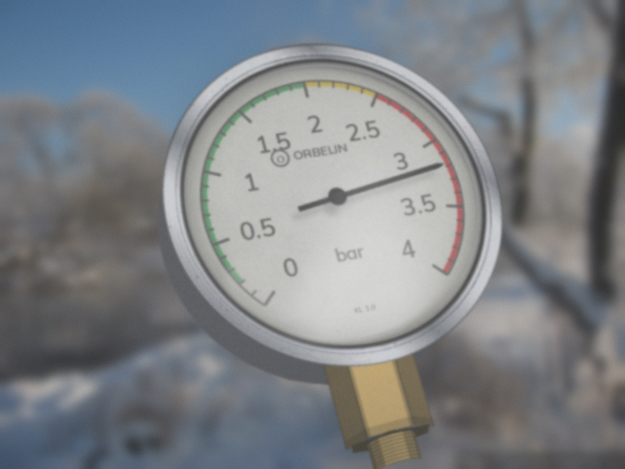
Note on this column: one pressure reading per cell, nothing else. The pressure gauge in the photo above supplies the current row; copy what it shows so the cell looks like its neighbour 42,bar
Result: 3.2,bar
